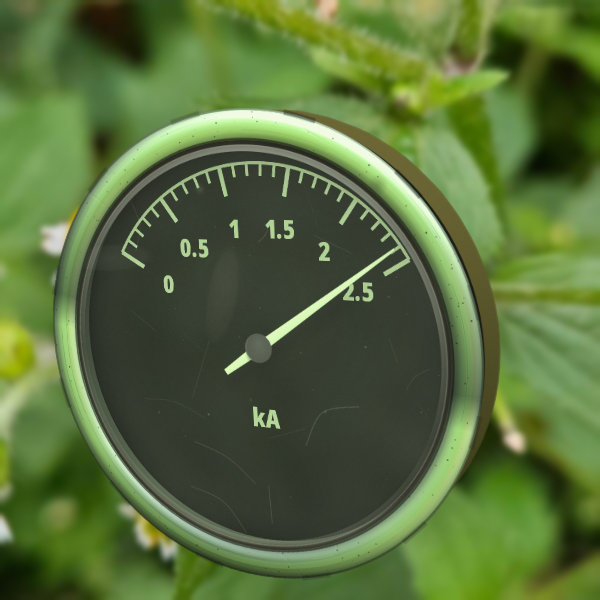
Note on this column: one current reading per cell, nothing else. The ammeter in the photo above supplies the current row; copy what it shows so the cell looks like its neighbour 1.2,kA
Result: 2.4,kA
